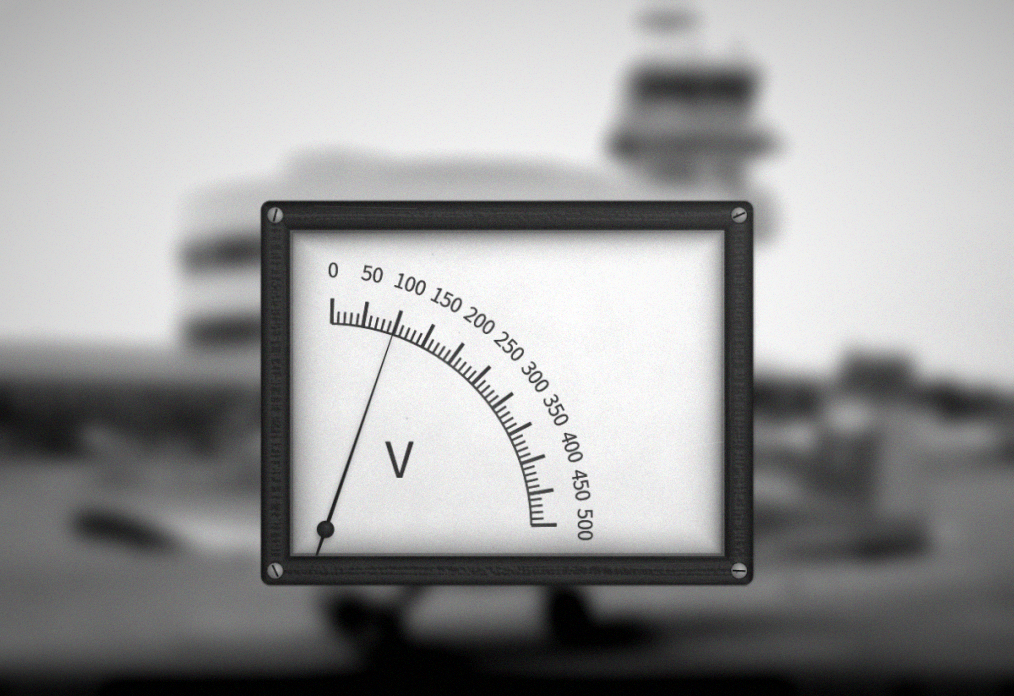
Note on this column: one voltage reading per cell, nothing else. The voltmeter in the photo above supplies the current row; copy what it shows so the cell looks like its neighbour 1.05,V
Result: 100,V
